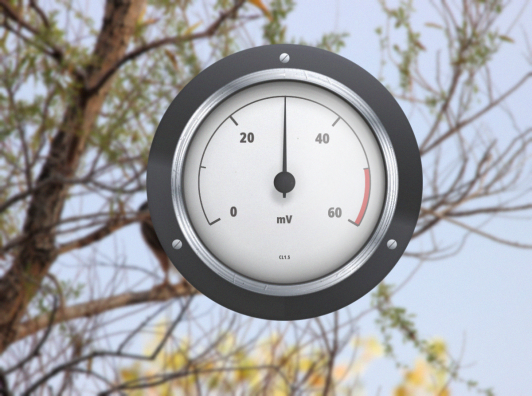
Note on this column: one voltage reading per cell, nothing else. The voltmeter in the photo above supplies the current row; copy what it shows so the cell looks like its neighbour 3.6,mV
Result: 30,mV
